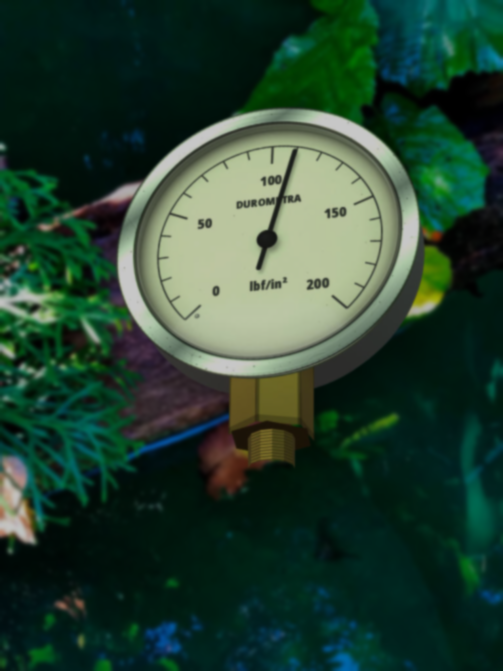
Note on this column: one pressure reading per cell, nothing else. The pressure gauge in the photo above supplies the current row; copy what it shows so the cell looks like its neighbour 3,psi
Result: 110,psi
